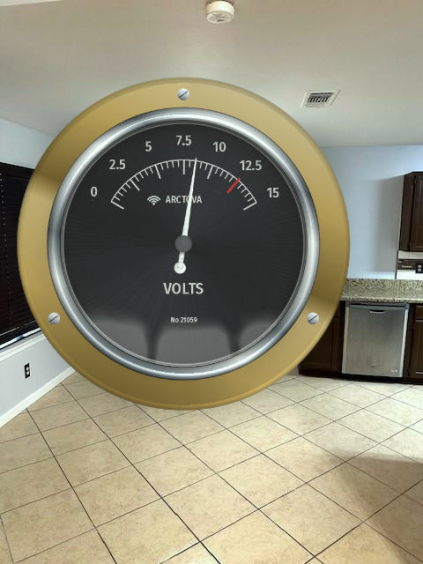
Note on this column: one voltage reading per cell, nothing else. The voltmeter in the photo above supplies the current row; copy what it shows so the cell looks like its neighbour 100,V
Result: 8.5,V
